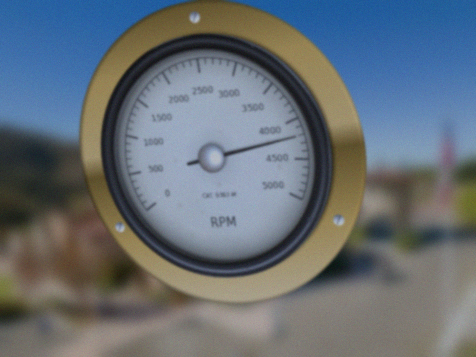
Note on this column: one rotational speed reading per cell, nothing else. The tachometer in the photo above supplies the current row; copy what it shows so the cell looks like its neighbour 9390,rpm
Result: 4200,rpm
